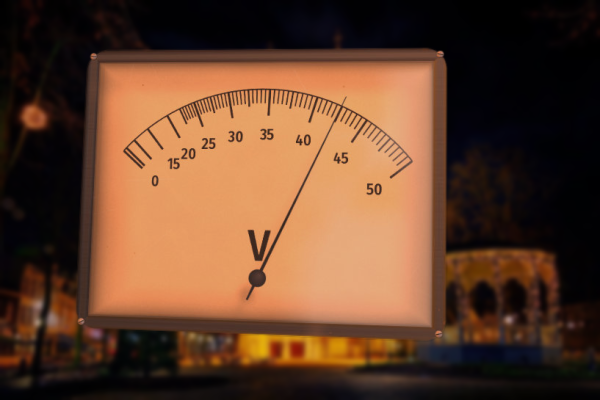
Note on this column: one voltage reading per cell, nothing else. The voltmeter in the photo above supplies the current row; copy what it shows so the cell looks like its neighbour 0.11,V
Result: 42.5,V
